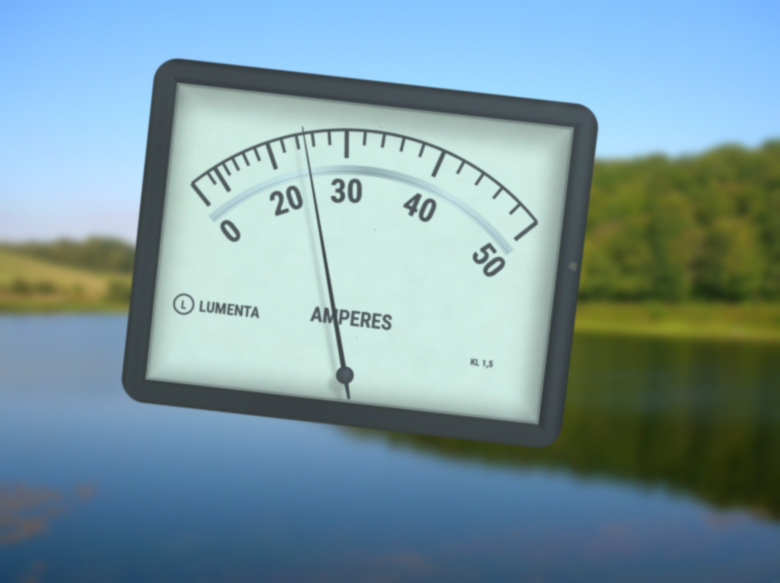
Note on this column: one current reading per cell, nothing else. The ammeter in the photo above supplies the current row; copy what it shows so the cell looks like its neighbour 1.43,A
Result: 25,A
